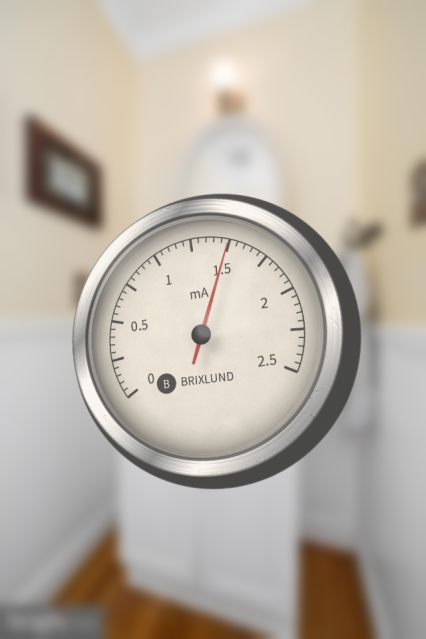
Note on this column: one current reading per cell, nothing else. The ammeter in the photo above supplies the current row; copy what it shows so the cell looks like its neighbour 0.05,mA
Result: 1.5,mA
